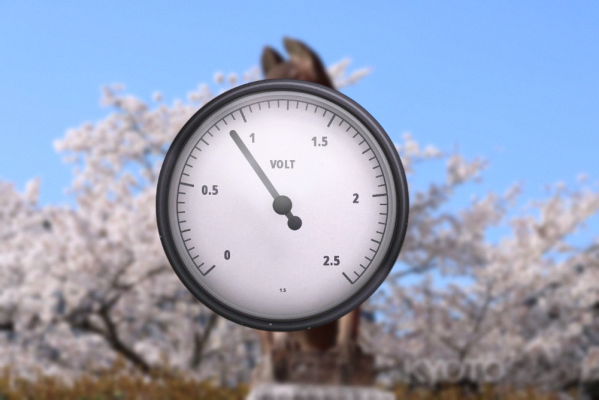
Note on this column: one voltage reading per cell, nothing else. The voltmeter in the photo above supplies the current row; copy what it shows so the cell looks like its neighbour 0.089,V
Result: 0.9,V
